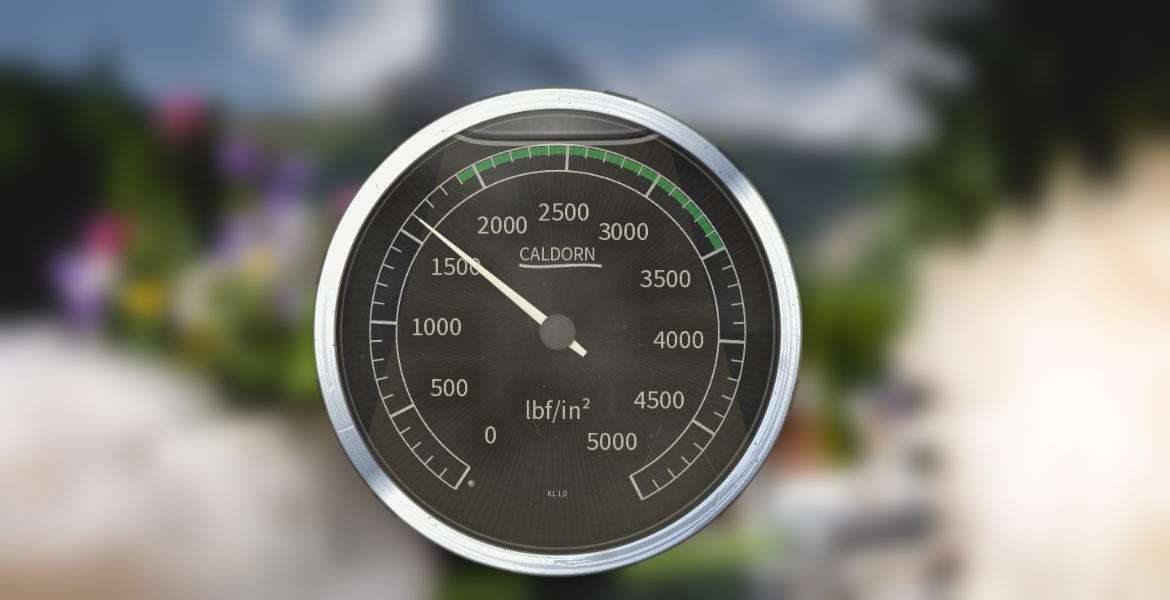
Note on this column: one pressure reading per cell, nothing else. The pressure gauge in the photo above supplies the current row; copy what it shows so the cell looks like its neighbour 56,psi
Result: 1600,psi
